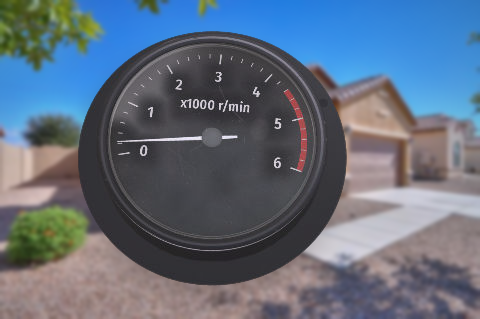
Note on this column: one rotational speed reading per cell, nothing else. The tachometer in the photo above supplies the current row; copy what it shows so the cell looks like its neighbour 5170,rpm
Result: 200,rpm
